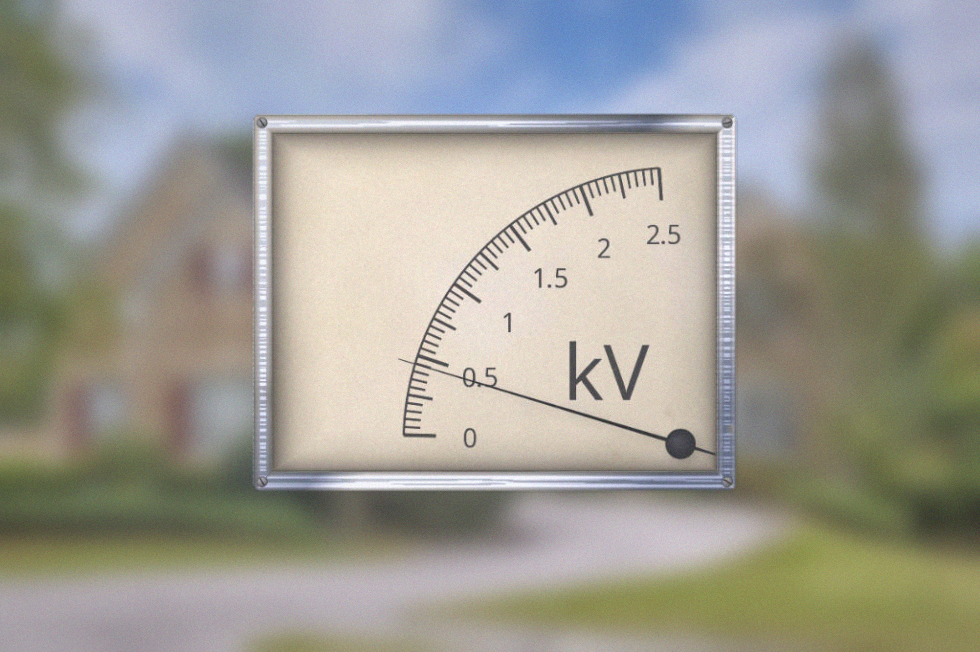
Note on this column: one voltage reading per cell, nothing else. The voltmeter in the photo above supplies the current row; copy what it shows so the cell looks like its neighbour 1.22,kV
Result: 0.45,kV
